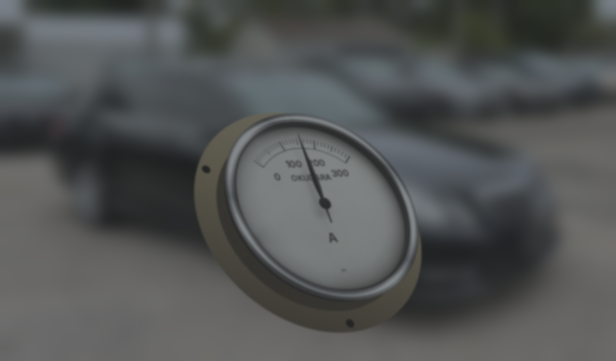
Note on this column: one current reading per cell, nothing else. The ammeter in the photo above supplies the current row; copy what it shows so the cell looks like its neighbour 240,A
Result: 150,A
